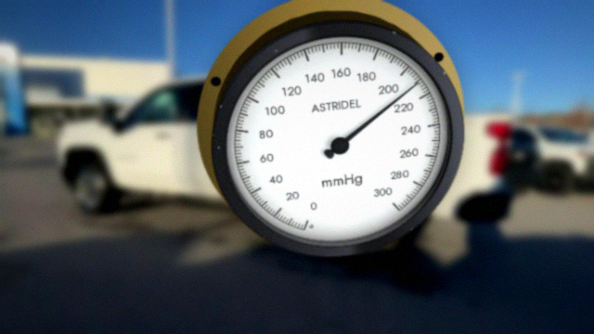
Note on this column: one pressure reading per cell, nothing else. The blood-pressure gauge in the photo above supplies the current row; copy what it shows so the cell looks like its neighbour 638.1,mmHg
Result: 210,mmHg
